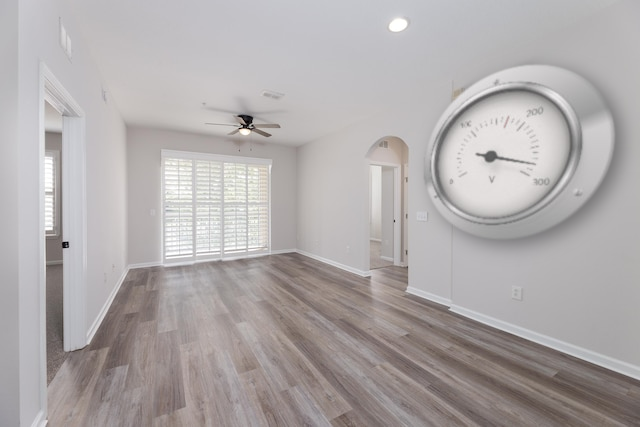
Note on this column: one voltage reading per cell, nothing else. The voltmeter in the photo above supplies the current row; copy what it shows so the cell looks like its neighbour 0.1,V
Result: 280,V
